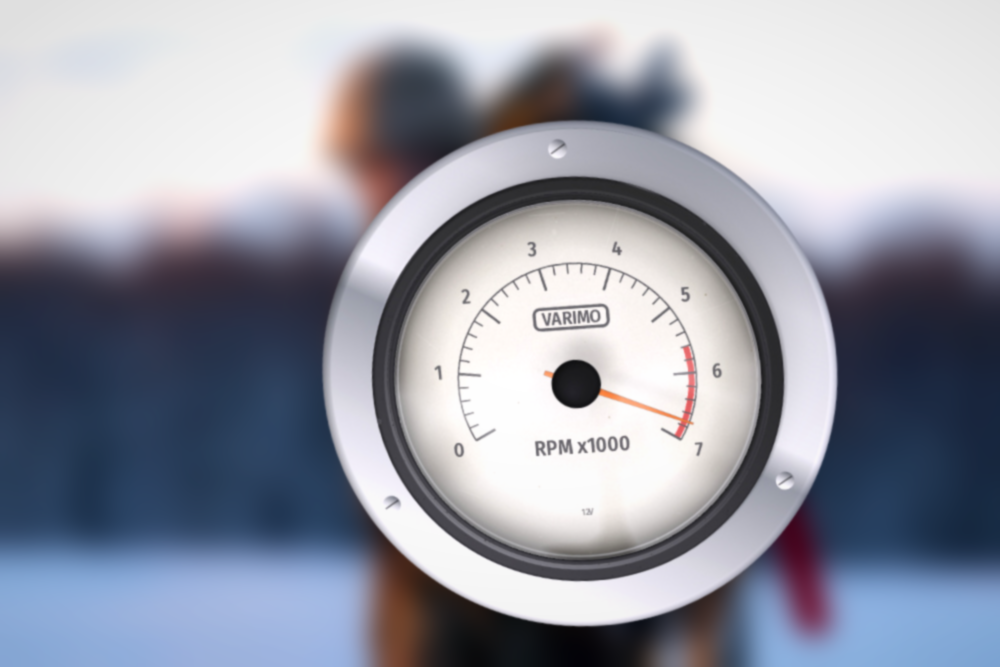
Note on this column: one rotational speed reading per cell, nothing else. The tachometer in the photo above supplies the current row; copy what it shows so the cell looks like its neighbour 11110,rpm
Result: 6700,rpm
